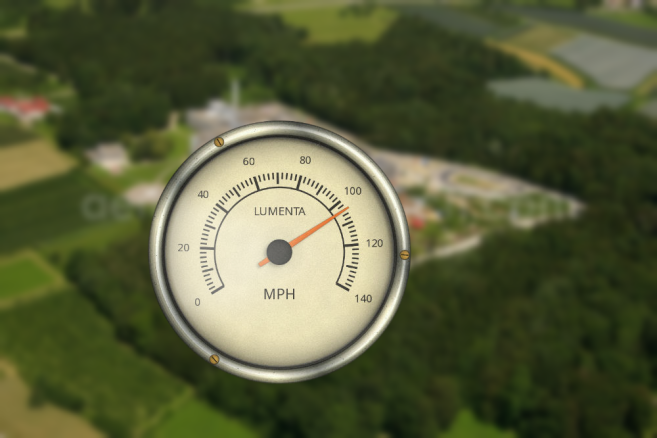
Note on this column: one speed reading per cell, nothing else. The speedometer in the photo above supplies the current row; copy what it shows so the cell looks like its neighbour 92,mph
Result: 104,mph
